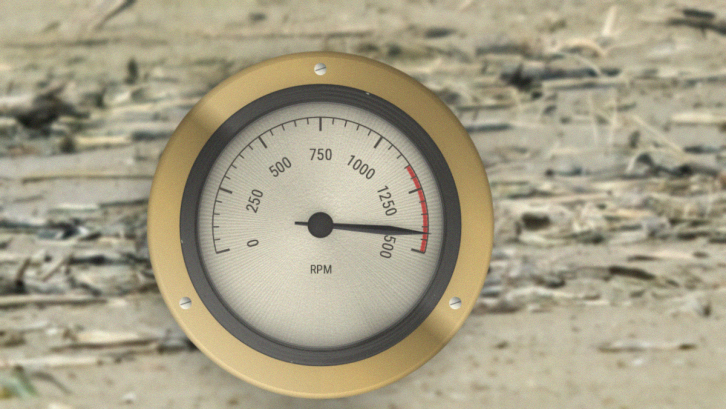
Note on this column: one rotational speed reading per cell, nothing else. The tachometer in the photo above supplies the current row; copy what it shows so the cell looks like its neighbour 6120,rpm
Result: 1425,rpm
